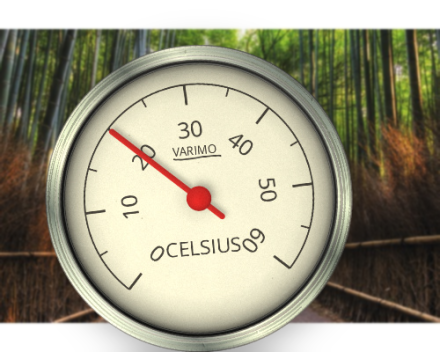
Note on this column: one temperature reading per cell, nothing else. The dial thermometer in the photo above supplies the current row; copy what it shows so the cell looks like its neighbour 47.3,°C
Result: 20,°C
